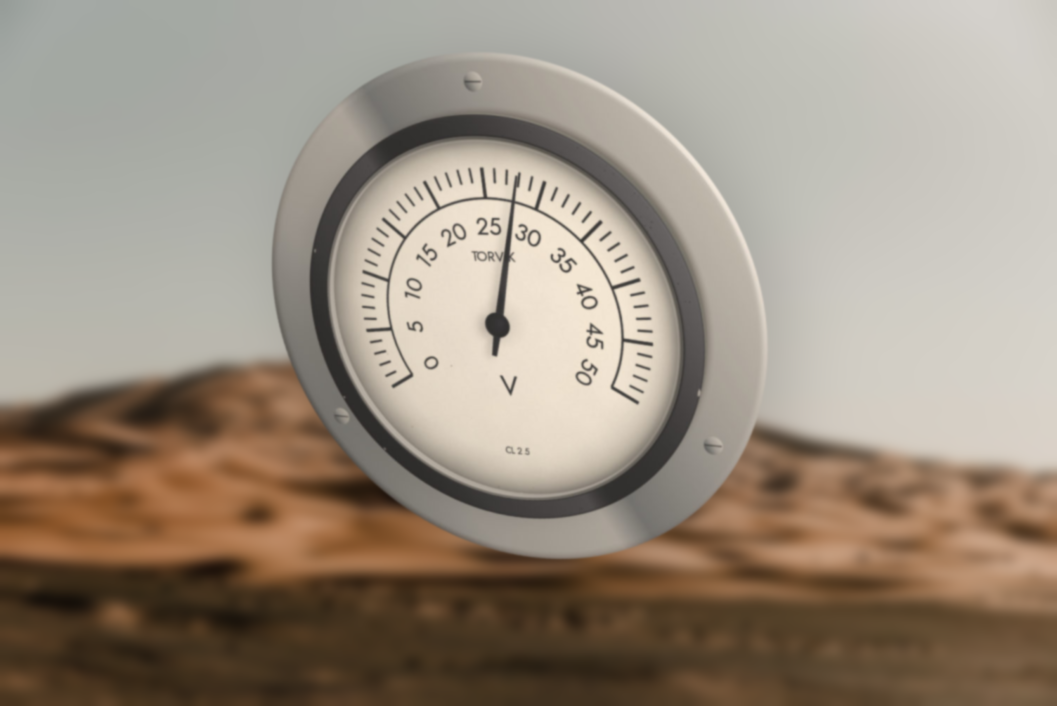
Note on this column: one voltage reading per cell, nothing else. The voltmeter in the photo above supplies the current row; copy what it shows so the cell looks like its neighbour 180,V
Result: 28,V
